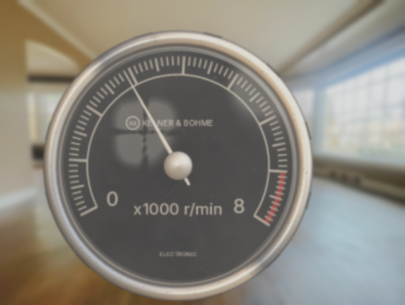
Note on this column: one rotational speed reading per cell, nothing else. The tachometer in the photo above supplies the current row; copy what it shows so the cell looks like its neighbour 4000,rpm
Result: 2900,rpm
